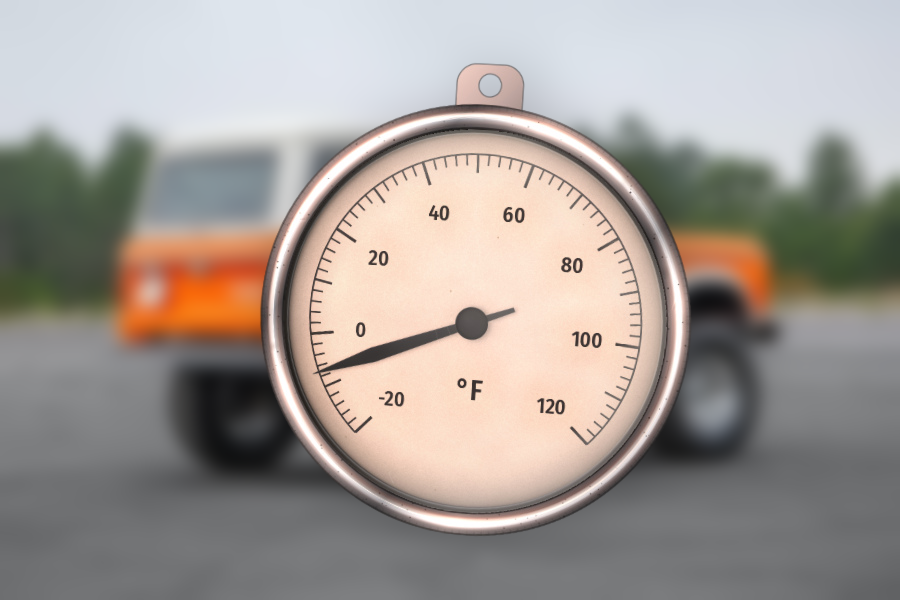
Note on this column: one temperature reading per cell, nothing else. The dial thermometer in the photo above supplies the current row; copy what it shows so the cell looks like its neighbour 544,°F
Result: -7,°F
